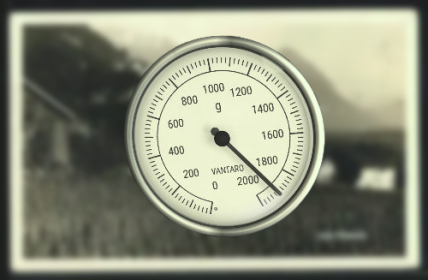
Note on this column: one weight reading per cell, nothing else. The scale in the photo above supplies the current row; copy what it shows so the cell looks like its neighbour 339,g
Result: 1900,g
